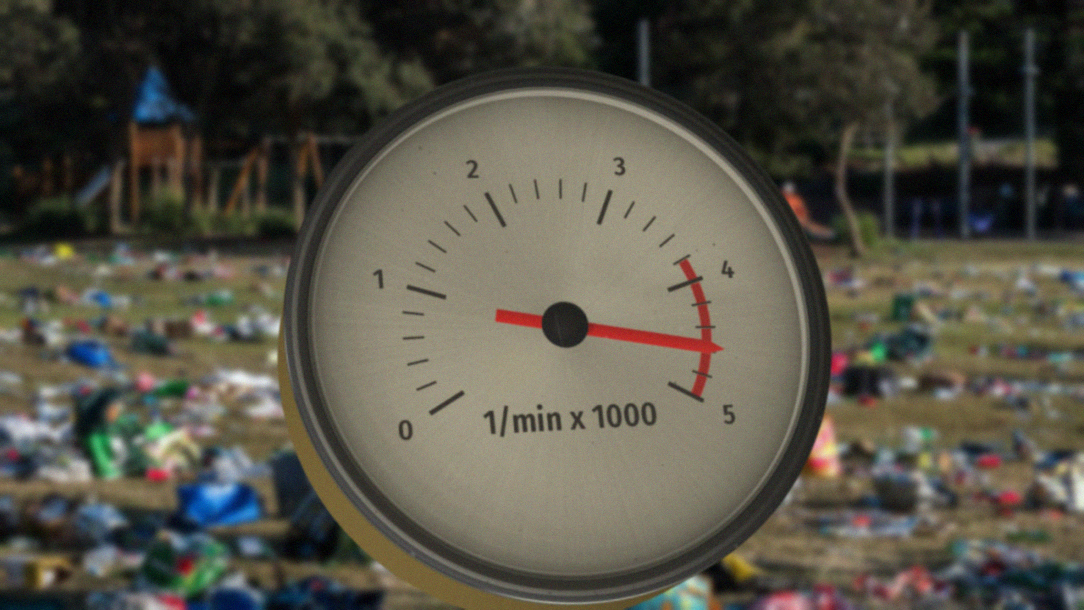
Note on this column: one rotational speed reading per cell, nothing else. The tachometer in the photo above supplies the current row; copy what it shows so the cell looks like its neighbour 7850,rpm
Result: 4600,rpm
